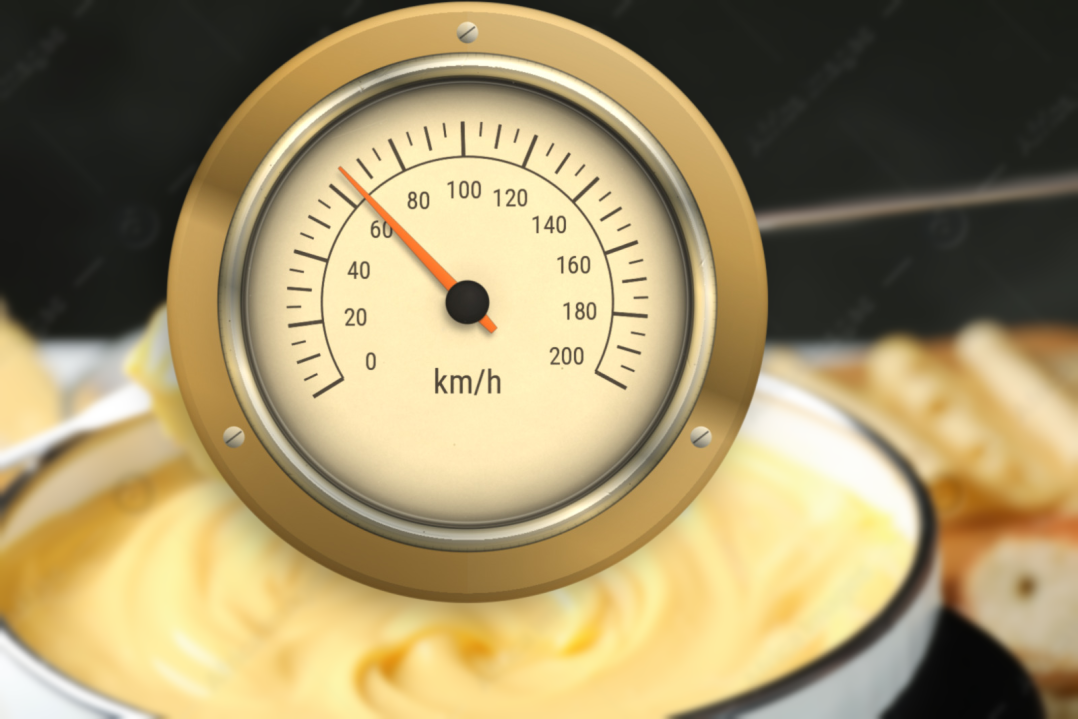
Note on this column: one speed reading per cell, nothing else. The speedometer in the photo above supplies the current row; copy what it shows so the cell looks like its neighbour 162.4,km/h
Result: 65,km/h
